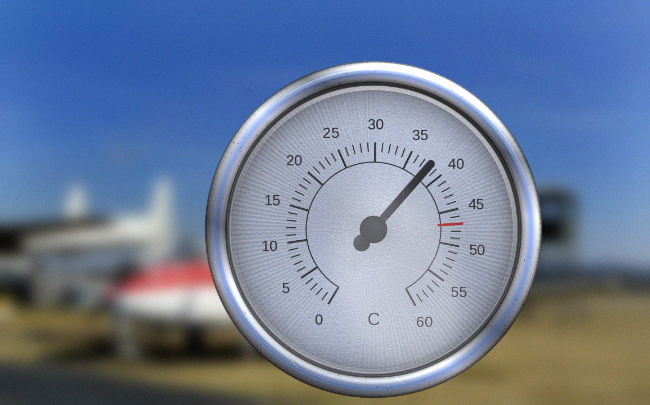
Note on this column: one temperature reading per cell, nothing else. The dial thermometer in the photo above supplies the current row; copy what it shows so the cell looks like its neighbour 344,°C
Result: 38,°C
